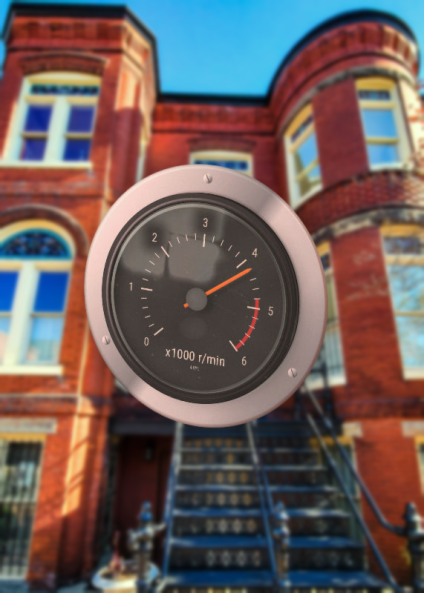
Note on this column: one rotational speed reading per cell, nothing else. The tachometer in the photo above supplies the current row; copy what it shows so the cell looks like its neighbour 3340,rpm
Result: 4200,rpm
